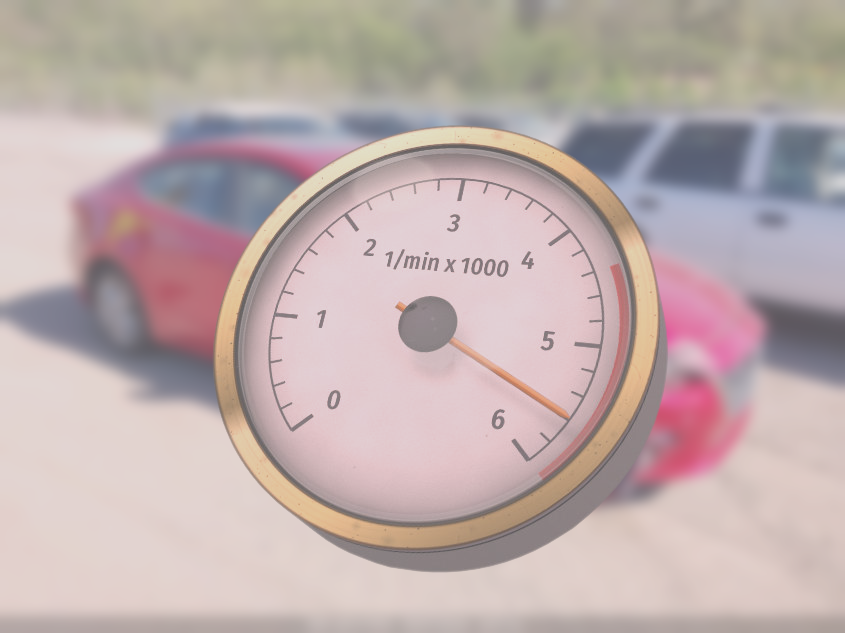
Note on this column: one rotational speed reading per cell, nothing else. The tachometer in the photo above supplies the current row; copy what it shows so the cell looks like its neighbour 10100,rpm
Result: 5600,rpm
